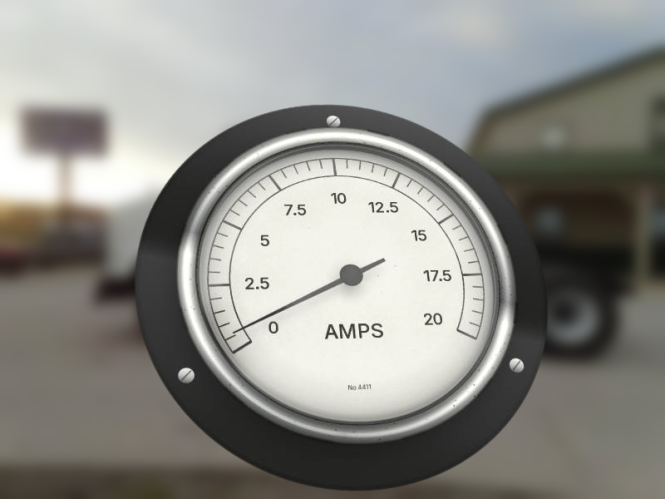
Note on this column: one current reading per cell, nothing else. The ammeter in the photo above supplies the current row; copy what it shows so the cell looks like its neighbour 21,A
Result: 0.5,A
